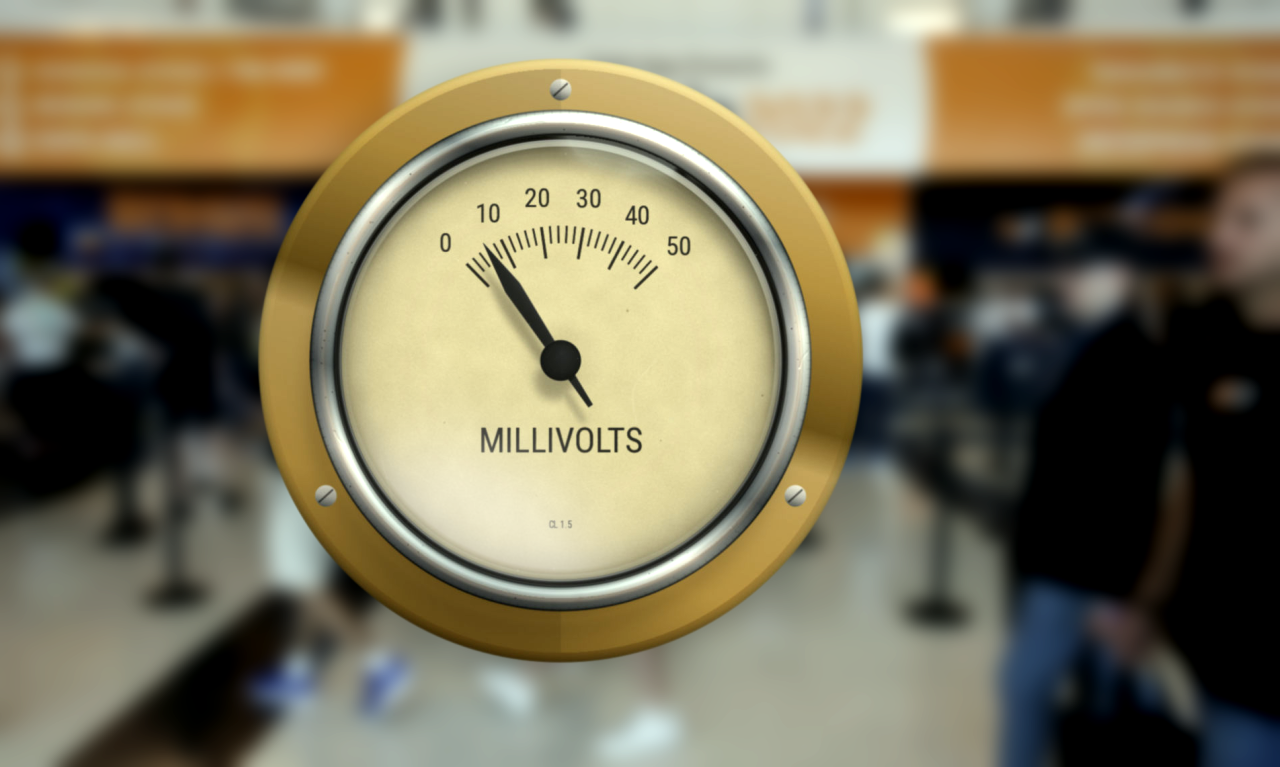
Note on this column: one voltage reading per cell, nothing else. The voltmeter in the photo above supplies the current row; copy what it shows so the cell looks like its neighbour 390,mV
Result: 6,mV
